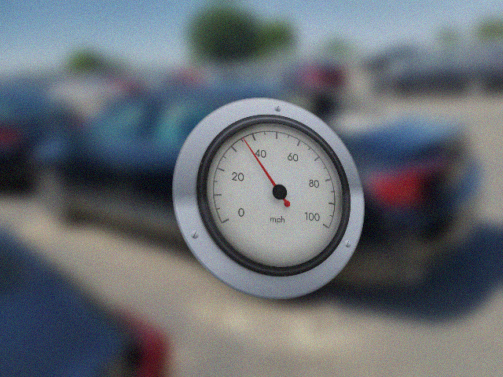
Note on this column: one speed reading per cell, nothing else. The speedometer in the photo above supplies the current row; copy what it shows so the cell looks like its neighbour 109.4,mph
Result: 35,mph
